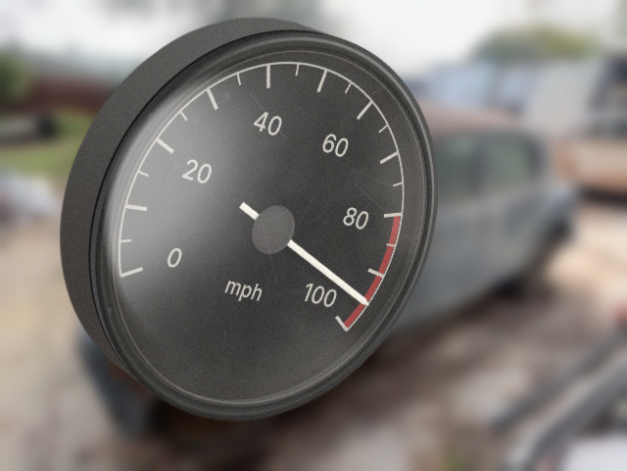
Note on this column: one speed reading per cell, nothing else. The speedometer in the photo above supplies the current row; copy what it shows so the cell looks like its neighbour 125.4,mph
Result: 95,mph
